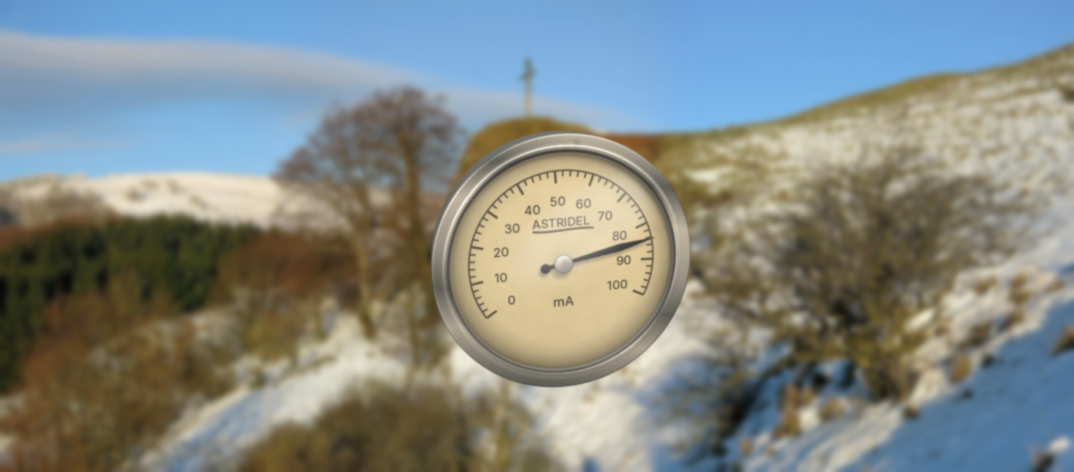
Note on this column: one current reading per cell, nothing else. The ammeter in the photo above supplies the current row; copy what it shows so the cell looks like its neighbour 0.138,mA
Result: 84,mA
